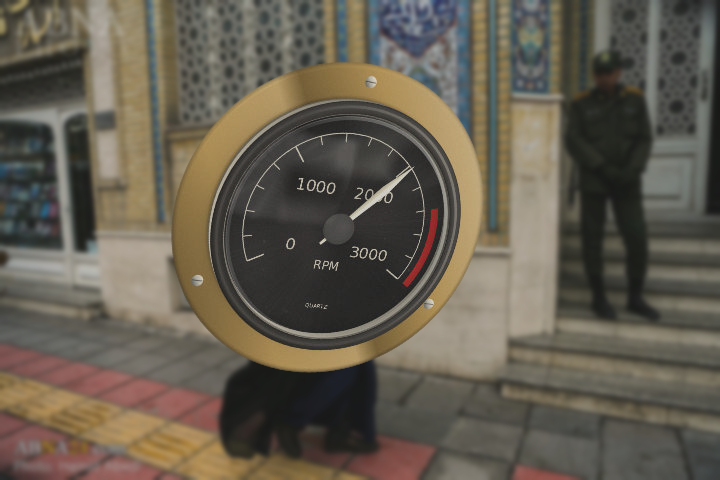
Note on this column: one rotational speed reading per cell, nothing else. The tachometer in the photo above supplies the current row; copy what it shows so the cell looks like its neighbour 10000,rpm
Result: 2000,rpm
